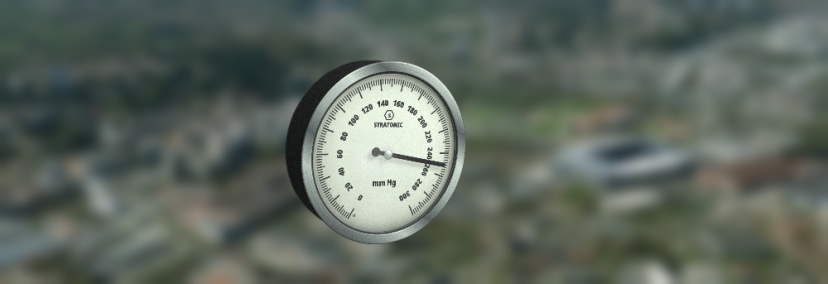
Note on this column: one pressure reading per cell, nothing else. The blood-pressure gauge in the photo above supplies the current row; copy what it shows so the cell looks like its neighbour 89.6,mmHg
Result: 250,mmHg
